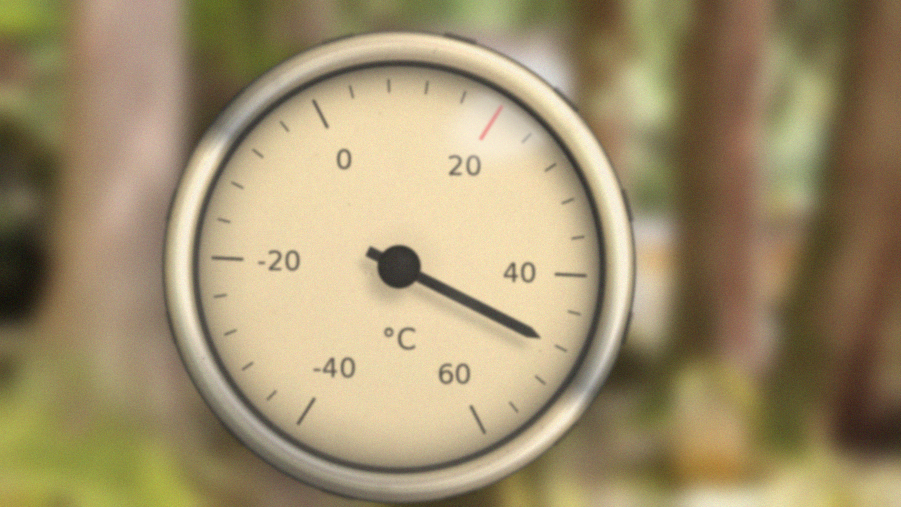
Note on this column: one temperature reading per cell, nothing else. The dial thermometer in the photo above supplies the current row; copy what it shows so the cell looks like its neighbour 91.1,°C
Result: 48,°C
